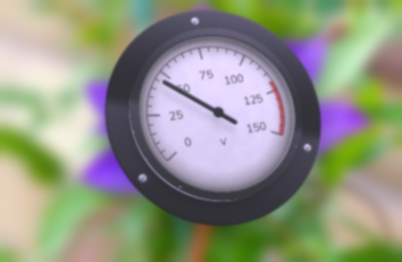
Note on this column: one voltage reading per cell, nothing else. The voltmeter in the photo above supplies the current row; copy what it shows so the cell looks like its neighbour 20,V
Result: 45,V
